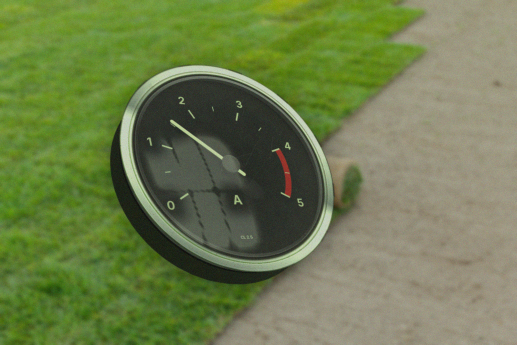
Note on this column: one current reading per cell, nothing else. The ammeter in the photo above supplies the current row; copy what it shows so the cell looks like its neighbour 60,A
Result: 1.5,A
